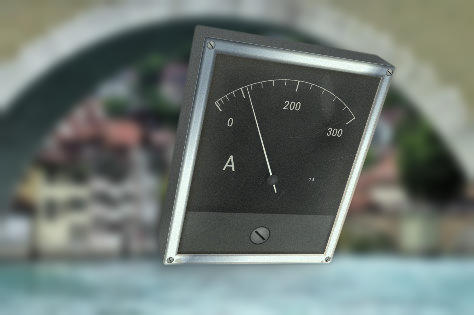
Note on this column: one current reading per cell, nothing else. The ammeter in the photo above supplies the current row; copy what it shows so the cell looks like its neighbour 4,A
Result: 110,A
